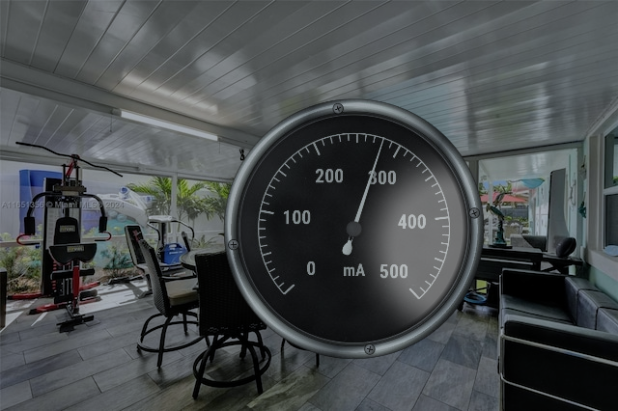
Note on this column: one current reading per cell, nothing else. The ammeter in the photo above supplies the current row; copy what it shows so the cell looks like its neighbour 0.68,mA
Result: 280,mA
